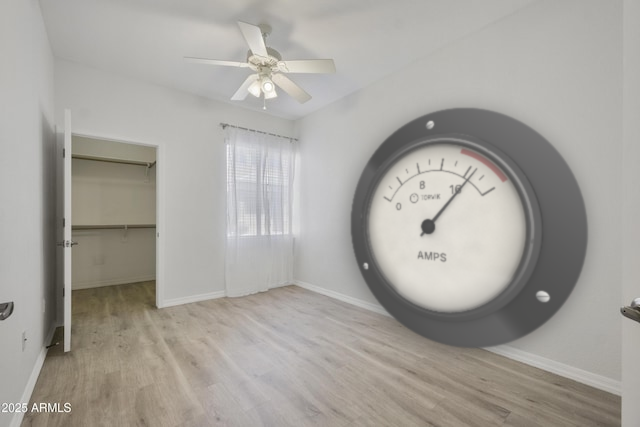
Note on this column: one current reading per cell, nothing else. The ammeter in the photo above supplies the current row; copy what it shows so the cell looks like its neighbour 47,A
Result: 17,A
